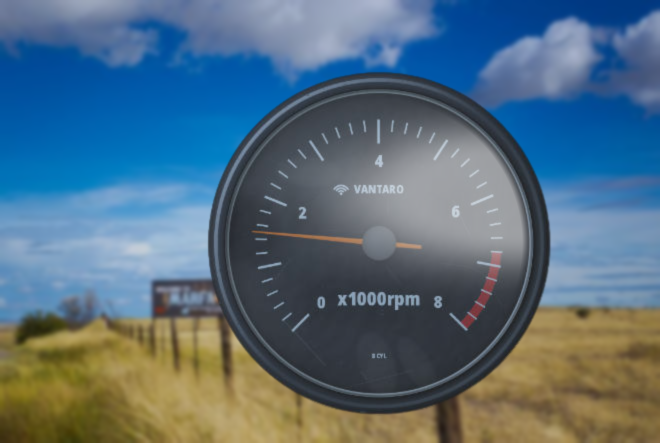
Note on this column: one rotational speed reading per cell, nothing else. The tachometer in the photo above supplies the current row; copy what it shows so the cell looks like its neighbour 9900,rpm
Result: 1500,rpm
